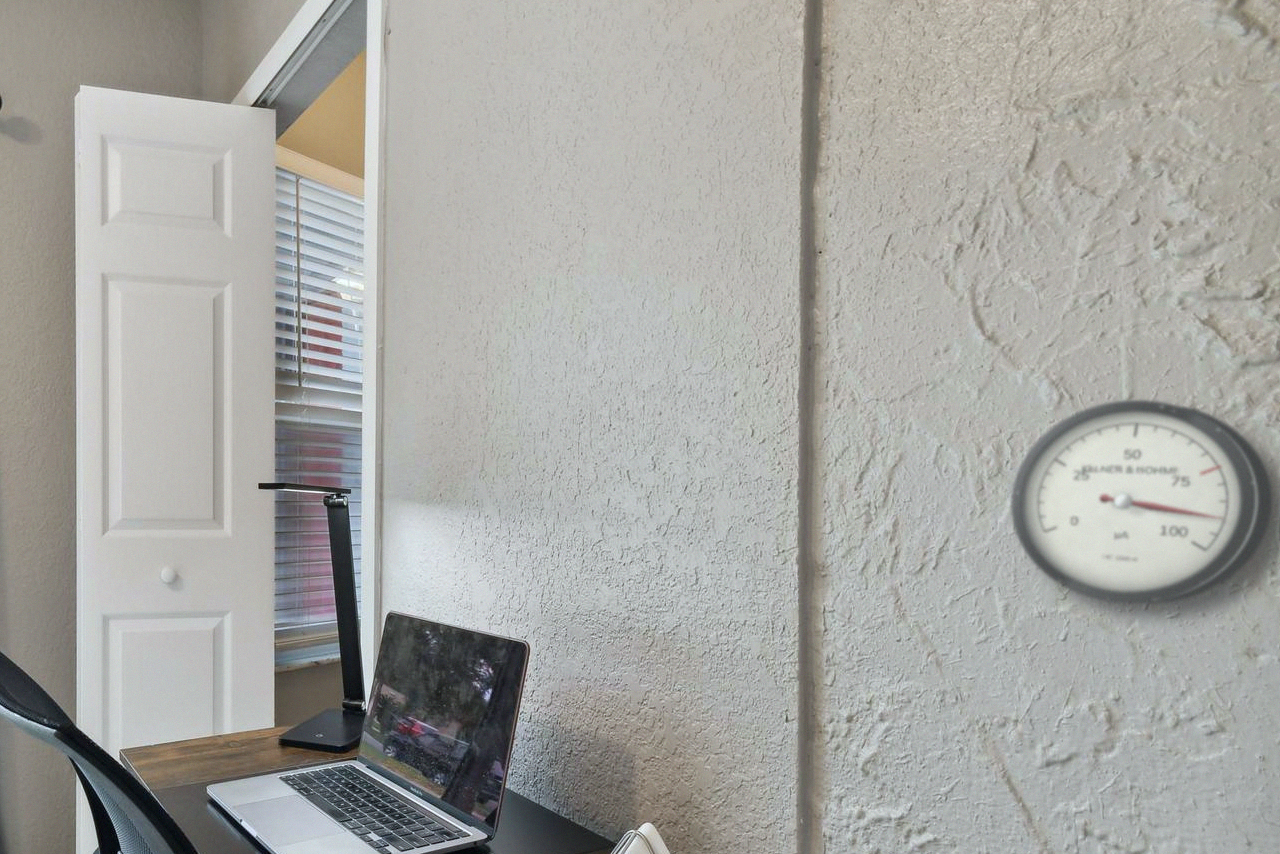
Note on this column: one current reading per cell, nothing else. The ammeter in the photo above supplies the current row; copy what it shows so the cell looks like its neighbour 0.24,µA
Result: 90,µA
